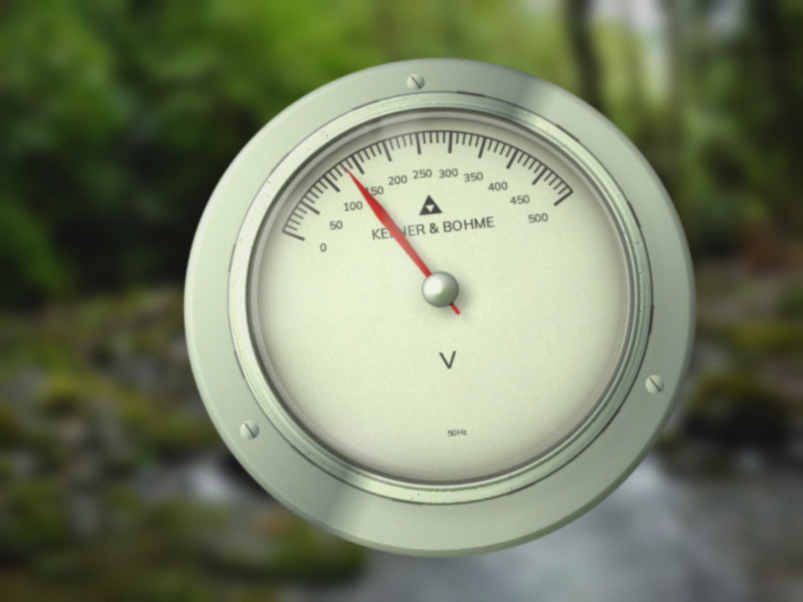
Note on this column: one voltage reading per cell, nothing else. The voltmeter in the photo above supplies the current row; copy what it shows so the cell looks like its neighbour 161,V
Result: 130,V
